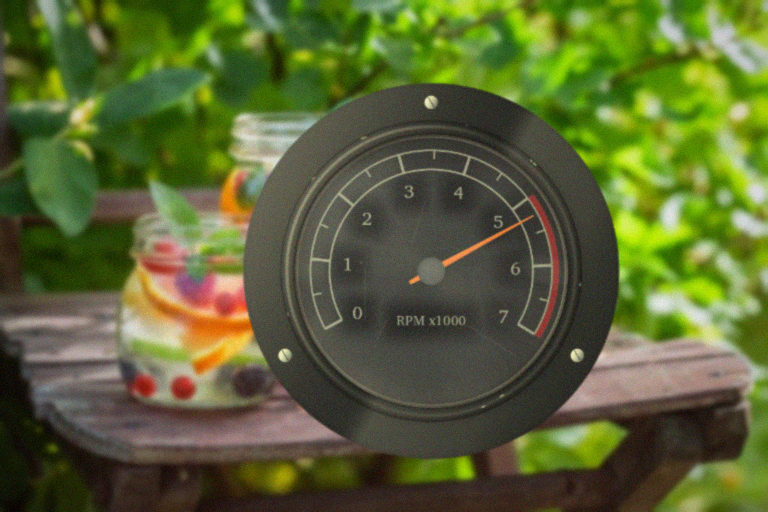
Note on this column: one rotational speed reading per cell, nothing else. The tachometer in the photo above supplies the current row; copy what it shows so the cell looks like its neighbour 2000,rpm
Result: 5250,rpm
